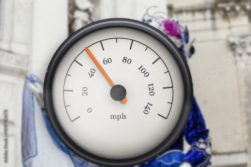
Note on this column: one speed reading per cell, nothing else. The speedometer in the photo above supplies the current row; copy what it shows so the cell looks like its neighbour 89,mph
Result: 50,mph
